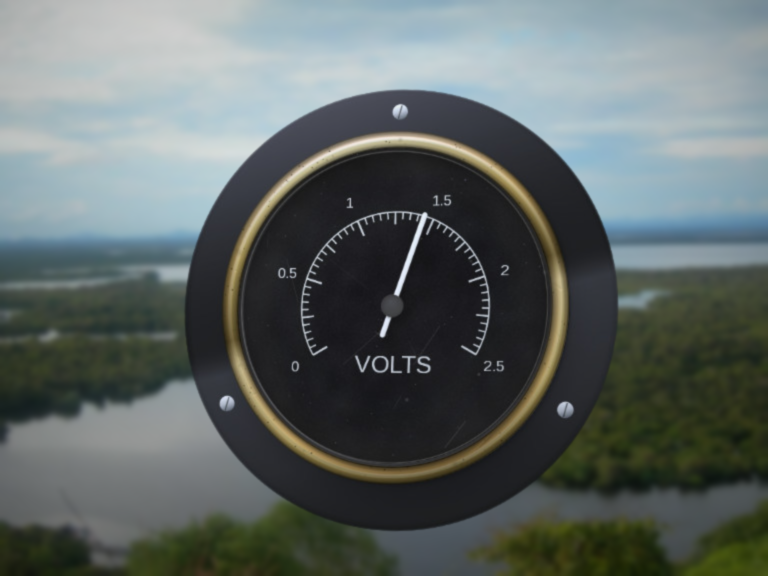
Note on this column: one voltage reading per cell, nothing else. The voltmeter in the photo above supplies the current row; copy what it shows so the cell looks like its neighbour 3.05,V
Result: 1.45,V
